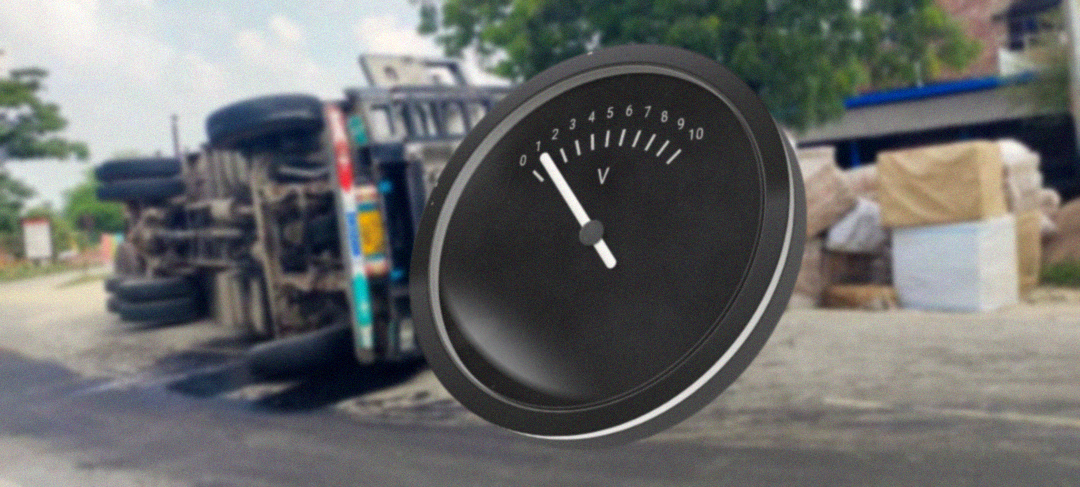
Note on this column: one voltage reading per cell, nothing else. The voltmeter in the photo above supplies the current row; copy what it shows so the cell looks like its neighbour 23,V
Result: 1,V
